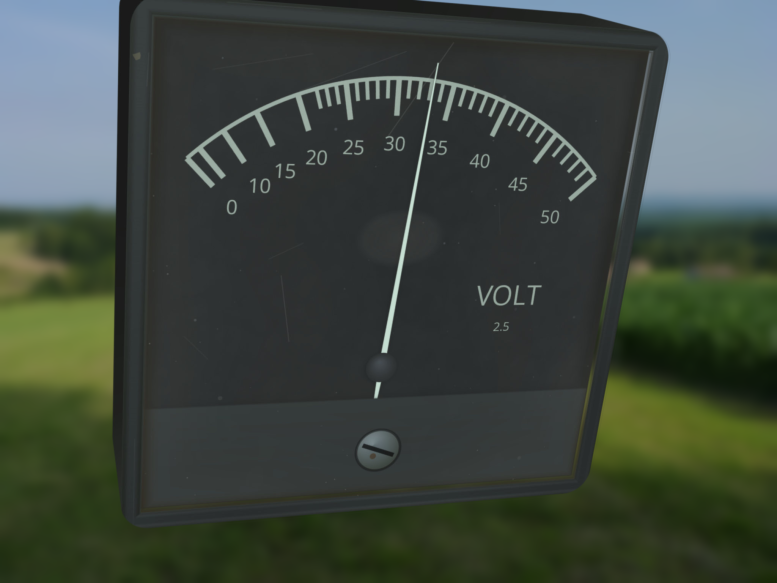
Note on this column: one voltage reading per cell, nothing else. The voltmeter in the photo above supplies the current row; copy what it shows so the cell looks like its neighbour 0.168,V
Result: 33,V
